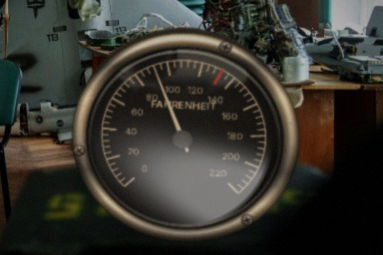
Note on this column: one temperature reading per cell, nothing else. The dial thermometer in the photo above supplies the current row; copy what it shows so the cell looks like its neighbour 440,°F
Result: 92,°F
